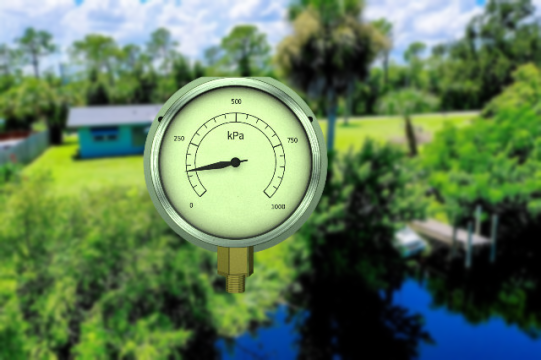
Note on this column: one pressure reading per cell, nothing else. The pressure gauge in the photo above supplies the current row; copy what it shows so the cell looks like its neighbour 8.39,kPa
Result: 125,kPa
